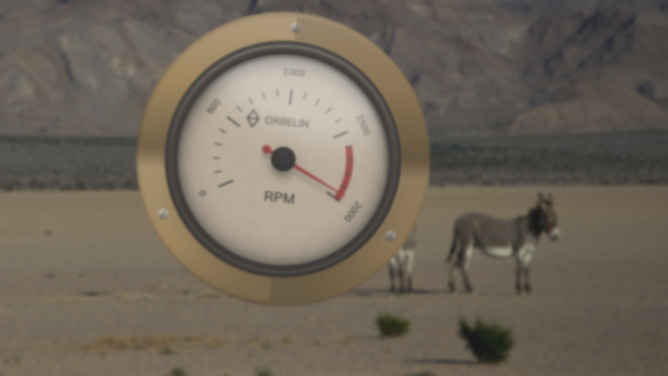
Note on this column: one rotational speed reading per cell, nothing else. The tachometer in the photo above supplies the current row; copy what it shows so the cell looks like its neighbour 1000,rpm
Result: 1950,rpm
